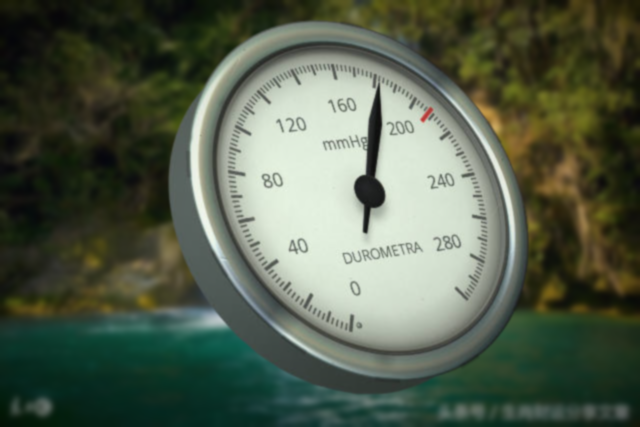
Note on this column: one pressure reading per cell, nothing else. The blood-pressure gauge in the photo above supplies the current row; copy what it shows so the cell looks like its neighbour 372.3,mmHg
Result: 180,mmHg
